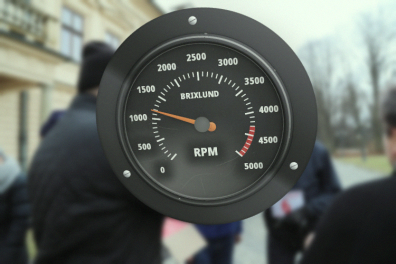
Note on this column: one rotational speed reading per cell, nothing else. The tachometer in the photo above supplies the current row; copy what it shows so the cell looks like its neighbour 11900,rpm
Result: 1200,rpm
